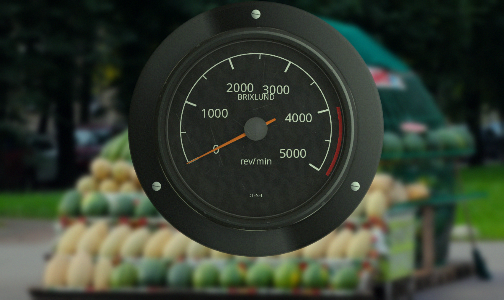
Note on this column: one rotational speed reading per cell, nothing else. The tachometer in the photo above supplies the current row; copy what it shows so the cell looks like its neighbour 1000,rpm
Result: 0,rpm
